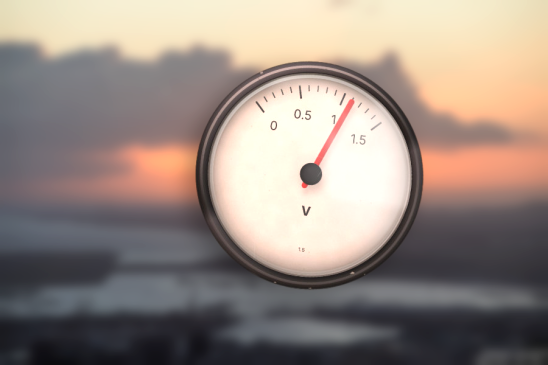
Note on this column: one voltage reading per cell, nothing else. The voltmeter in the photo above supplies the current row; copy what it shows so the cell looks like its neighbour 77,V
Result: 1.1,V
